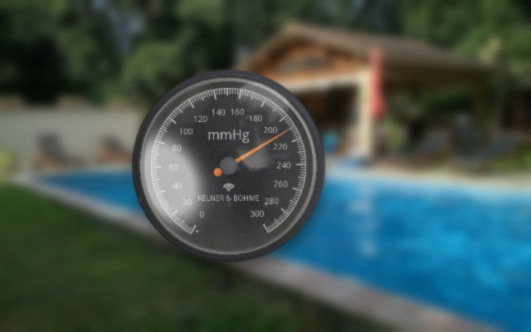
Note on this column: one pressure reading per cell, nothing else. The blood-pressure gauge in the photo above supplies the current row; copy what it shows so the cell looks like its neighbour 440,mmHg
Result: 210,mmHg
